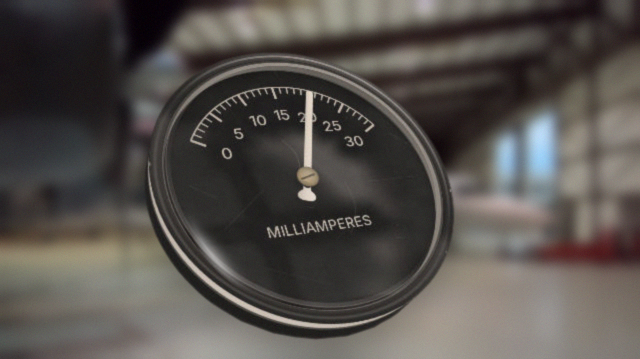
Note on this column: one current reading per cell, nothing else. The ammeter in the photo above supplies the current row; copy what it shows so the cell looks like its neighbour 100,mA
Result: 20,mA
